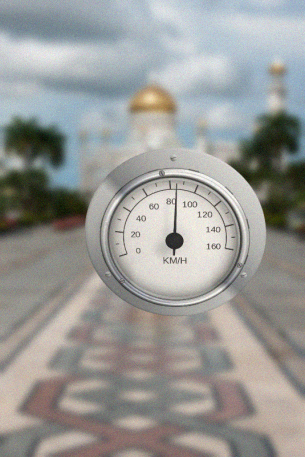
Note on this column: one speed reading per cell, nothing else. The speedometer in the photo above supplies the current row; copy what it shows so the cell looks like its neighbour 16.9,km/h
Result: 85,km/h
